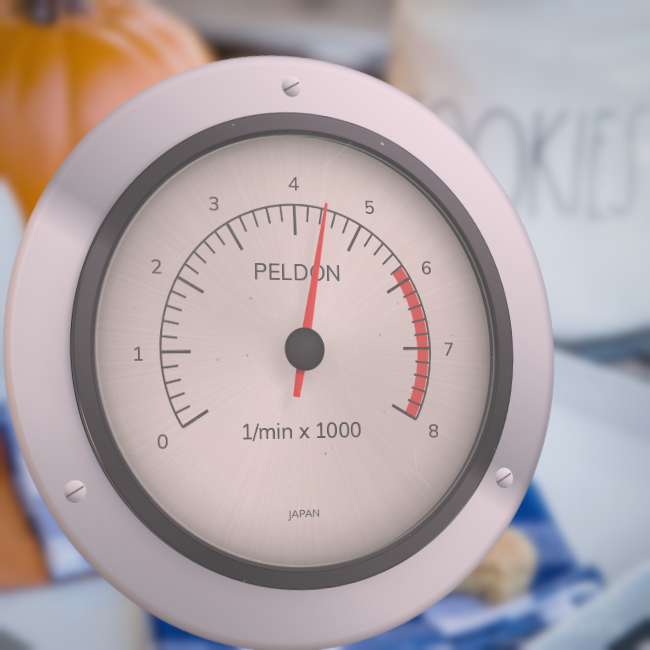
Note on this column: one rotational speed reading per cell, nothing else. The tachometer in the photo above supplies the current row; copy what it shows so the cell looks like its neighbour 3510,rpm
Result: 4400,rpm
